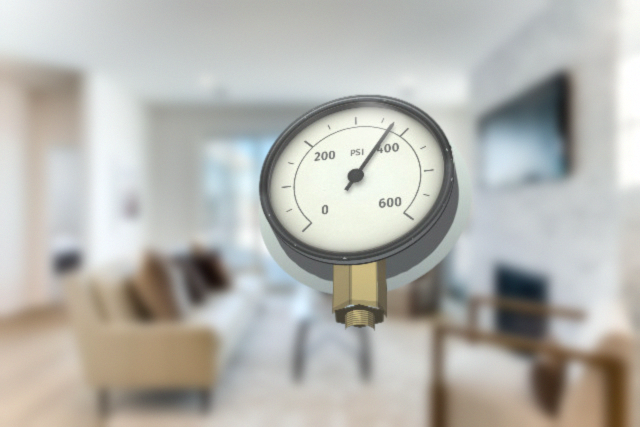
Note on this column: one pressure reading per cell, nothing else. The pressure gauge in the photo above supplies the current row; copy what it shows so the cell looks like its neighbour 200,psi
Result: 375,psi
